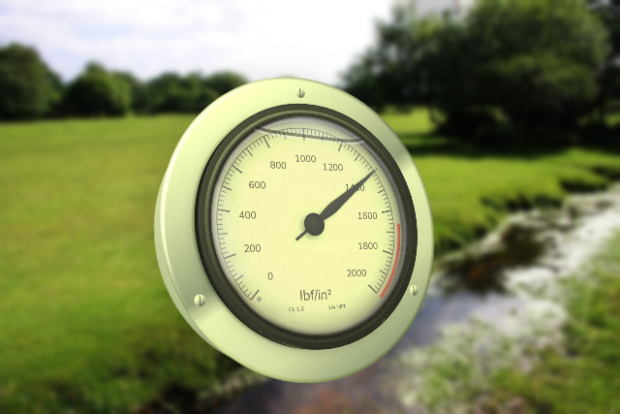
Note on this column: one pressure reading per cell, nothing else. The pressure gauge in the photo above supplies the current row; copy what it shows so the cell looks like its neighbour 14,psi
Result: 1400,psi
